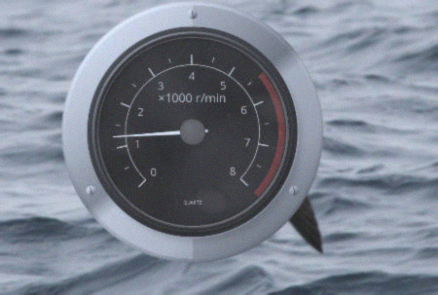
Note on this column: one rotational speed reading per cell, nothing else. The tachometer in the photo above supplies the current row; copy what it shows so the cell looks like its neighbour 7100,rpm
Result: 1250,rpm
